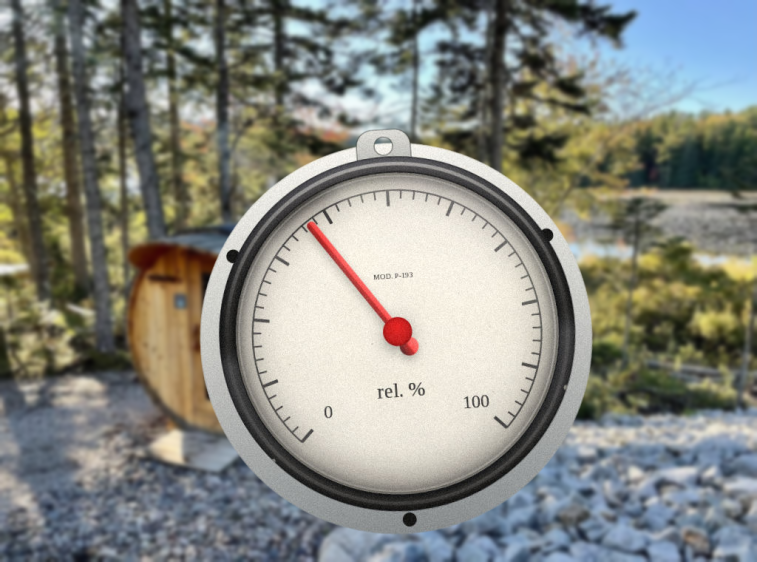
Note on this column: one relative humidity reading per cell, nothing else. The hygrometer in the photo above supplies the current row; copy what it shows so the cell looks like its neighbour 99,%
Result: 37,%
